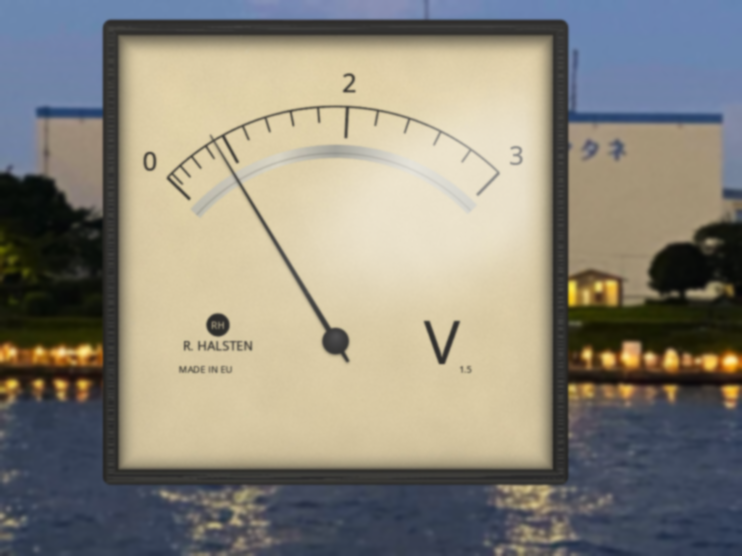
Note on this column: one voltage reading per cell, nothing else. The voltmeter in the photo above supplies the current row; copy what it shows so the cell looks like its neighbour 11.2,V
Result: 0.9,V
